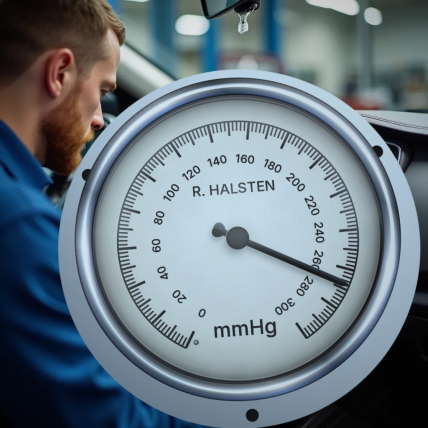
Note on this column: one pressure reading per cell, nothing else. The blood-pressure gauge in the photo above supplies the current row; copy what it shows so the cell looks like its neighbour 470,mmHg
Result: 268,mmHg
